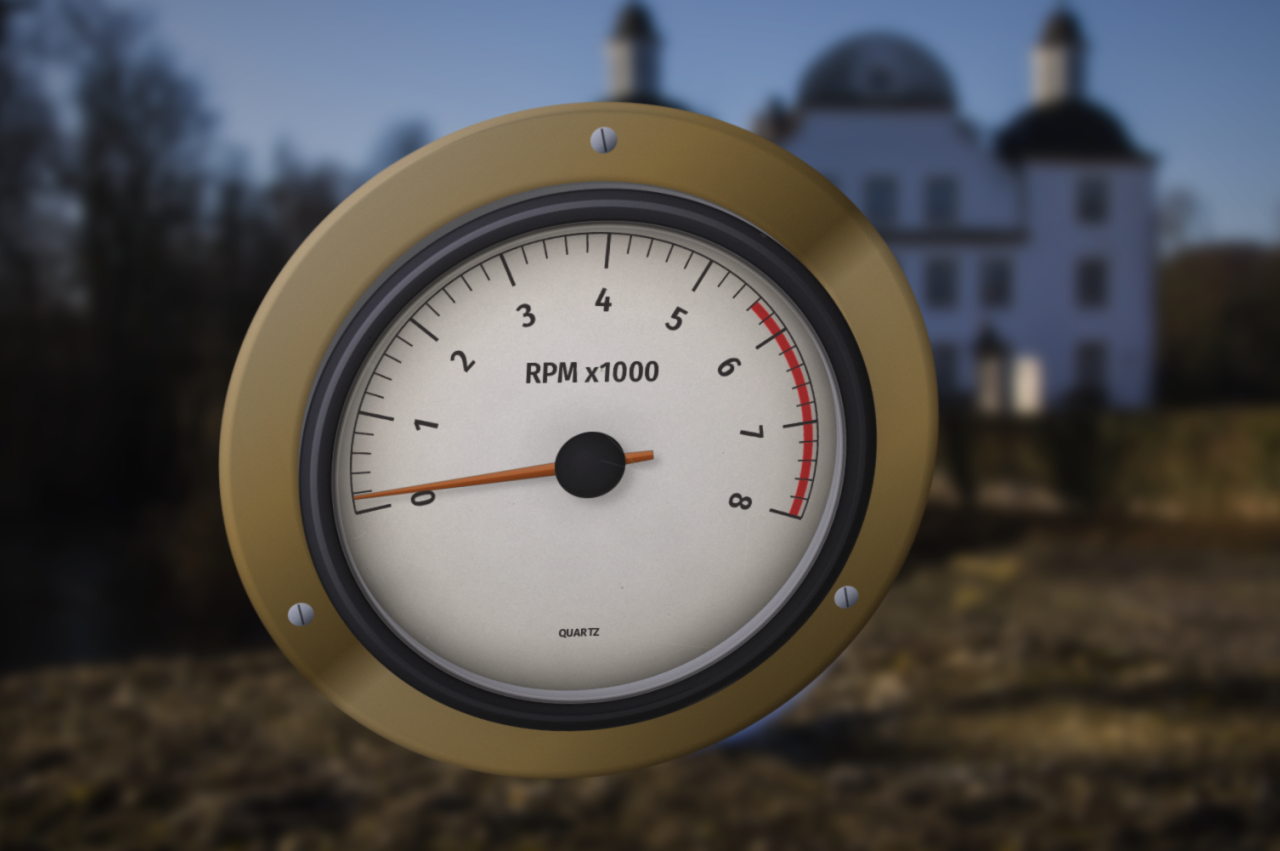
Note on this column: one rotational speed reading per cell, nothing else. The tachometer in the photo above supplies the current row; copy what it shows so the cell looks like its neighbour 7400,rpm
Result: 200,rpm
